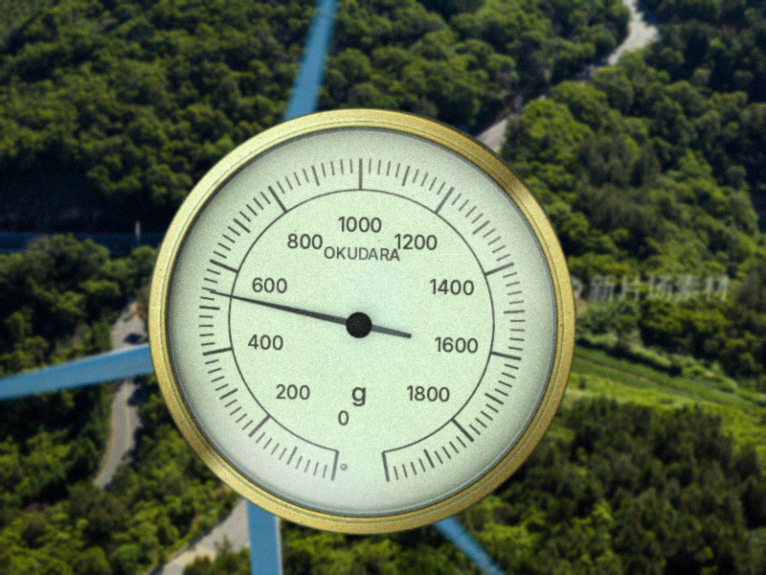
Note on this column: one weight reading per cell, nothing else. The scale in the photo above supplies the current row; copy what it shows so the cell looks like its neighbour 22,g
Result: 540,g
